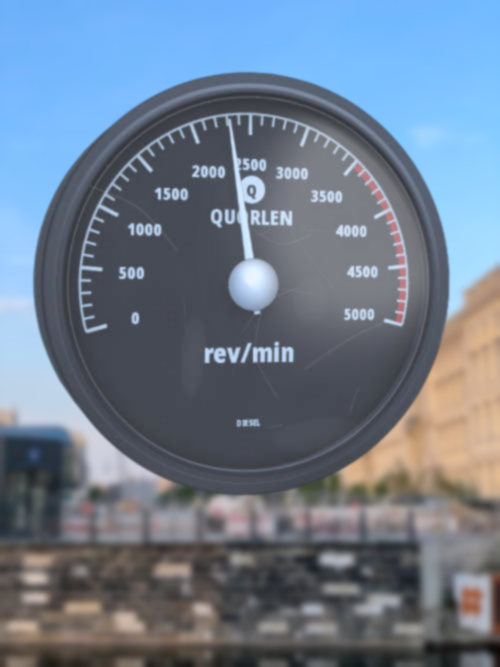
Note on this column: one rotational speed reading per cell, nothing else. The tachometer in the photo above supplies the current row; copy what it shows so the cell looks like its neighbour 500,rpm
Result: 2300,rpm
